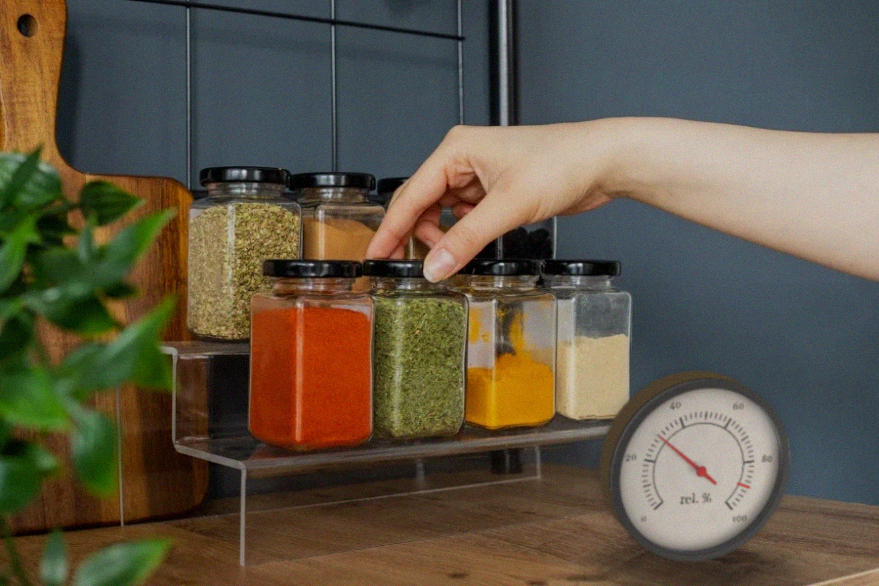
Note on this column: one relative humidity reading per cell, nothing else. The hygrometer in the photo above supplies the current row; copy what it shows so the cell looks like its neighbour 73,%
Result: 30,%
